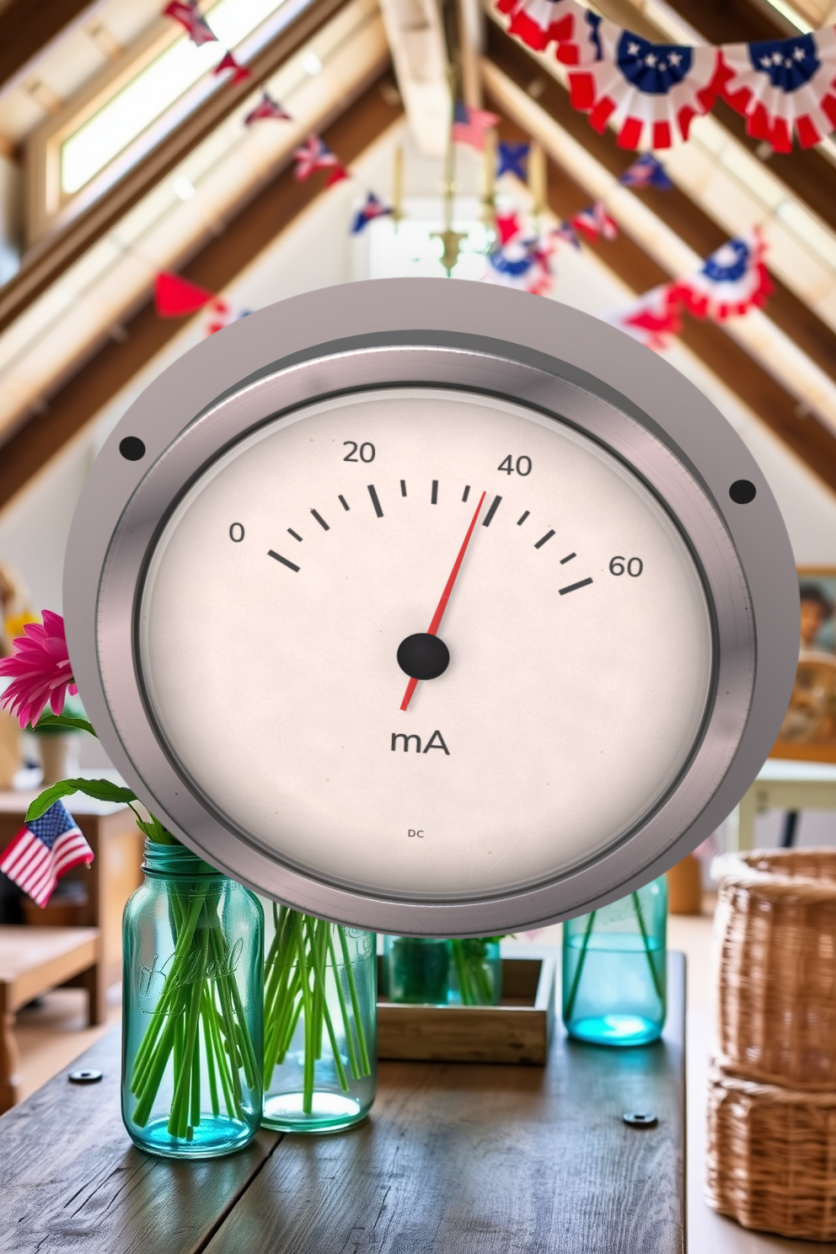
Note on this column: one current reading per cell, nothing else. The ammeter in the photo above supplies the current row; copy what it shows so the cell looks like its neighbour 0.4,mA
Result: 37.5,mA
